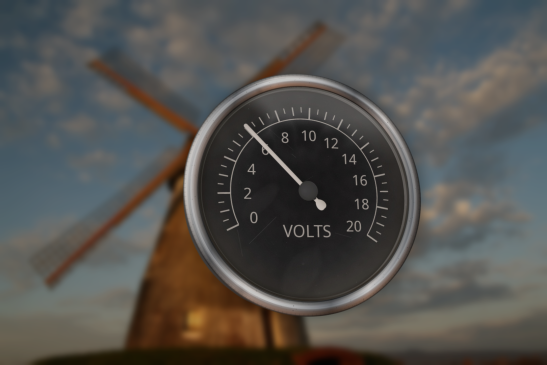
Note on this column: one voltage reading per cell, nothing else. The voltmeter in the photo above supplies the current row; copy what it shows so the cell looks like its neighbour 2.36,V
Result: 6,V
